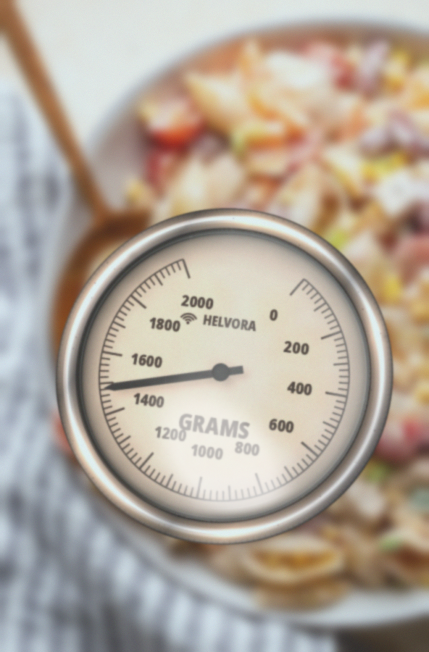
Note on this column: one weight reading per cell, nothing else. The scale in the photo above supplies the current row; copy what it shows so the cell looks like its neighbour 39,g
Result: 1480,g
